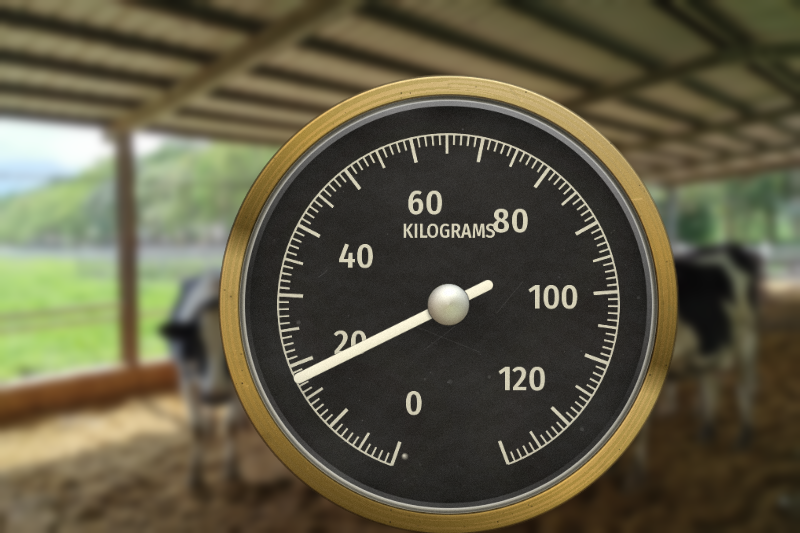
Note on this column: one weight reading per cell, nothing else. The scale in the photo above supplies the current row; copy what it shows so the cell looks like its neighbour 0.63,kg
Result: 18,kg
